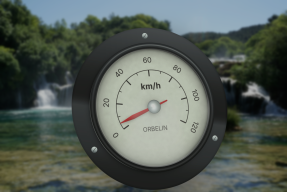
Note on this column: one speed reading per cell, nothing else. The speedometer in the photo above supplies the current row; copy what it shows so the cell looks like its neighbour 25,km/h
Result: 5,km/h
